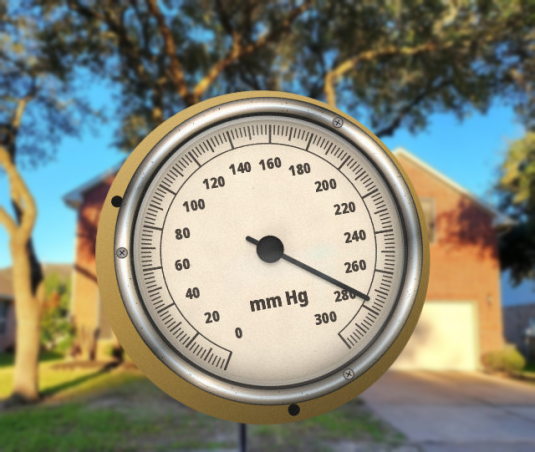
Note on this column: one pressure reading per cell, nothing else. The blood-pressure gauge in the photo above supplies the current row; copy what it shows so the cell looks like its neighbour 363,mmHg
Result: 276,mmHg
